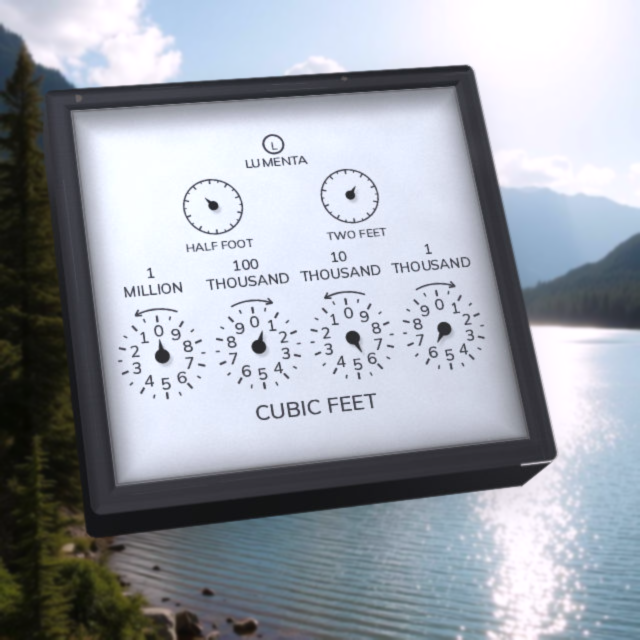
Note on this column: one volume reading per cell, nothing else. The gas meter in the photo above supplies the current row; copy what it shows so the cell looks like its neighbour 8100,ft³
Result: 5600,ft³
